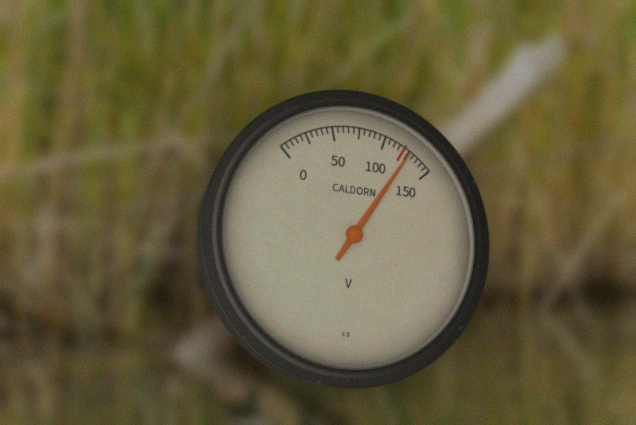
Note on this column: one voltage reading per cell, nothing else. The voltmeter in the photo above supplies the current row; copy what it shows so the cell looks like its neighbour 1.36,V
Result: 125,V
